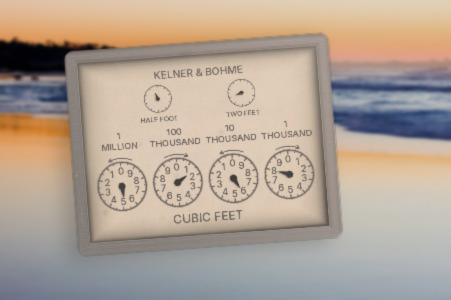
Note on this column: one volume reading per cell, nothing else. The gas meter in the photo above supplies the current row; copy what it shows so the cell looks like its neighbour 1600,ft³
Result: 515800,ft³
